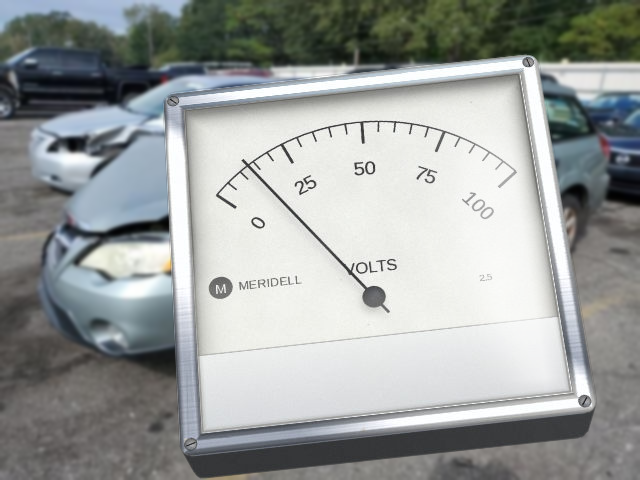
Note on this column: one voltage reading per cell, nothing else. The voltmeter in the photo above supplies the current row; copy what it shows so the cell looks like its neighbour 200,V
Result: 12.5,V
